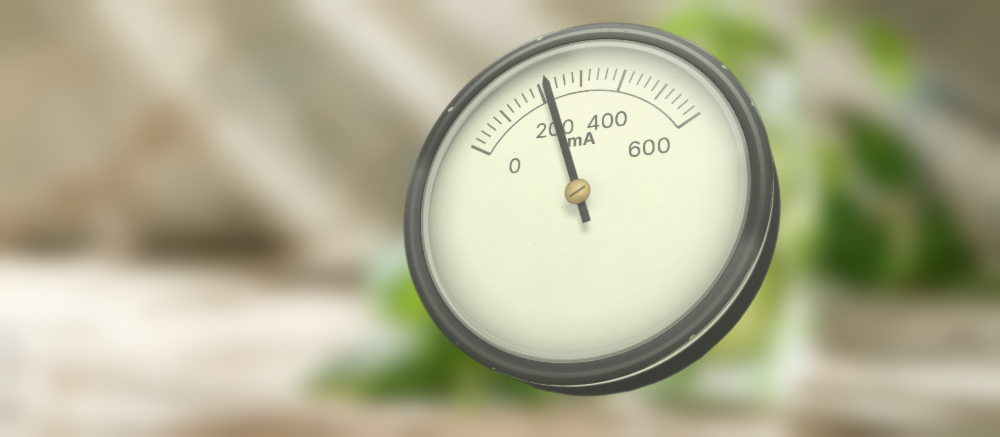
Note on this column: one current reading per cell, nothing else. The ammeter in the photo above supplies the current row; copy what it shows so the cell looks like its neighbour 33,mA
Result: 220,mA
